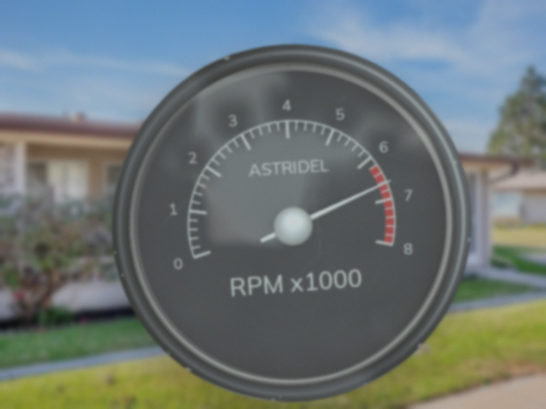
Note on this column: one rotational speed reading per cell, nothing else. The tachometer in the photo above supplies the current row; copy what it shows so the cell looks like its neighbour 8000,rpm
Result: 6600,rpm
